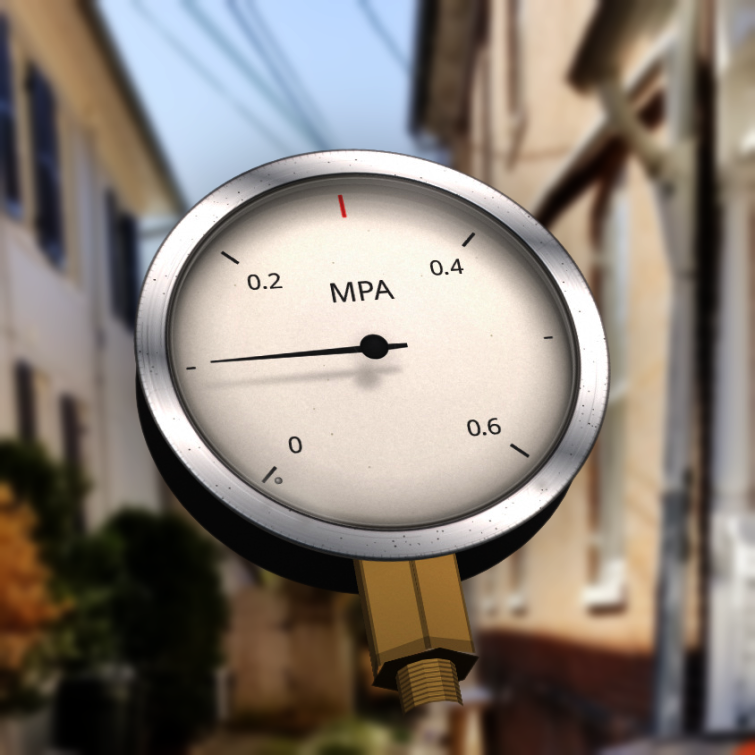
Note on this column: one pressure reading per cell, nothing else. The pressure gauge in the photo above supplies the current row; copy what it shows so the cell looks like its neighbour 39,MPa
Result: 0.1,MPa
